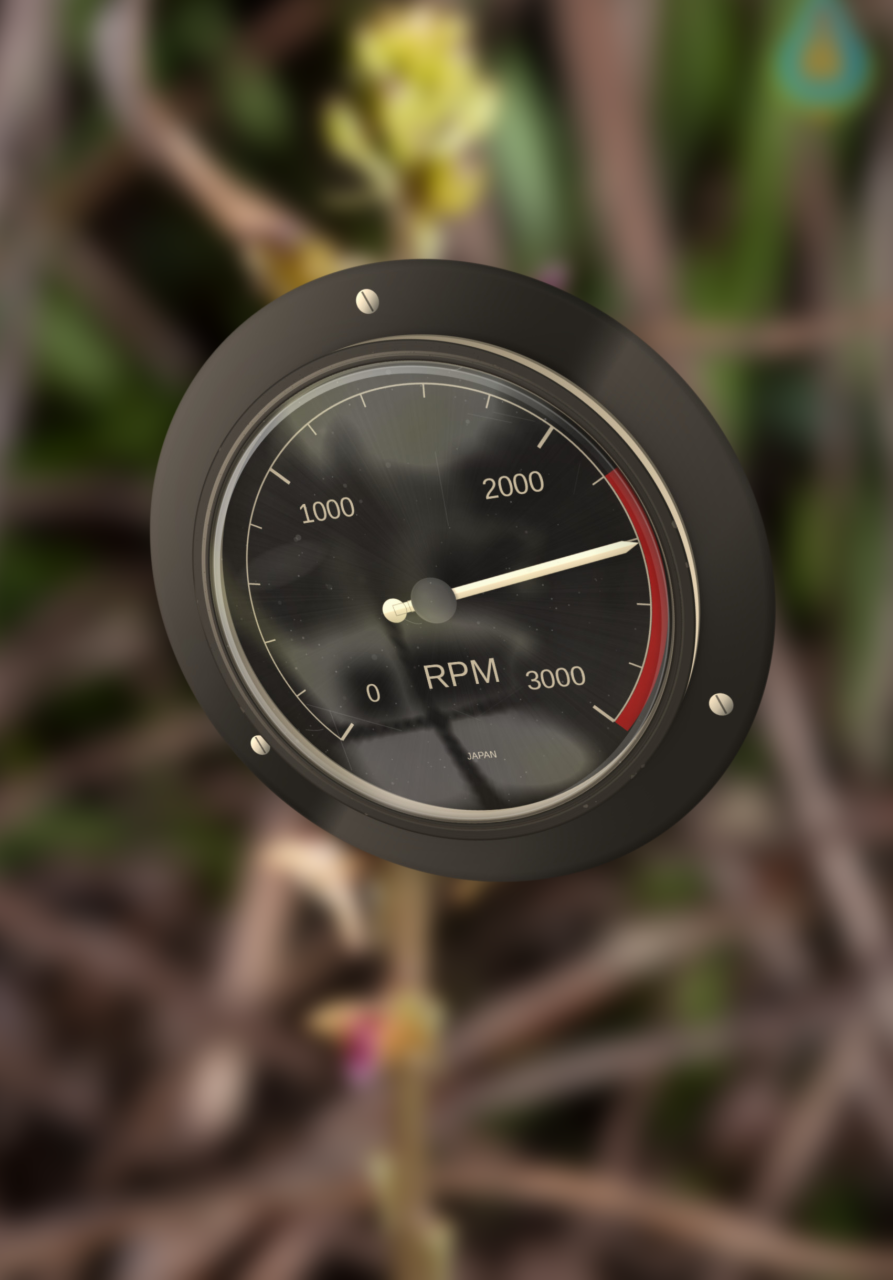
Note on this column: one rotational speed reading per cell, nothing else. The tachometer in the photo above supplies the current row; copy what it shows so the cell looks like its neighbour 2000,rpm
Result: 2400,rpm
